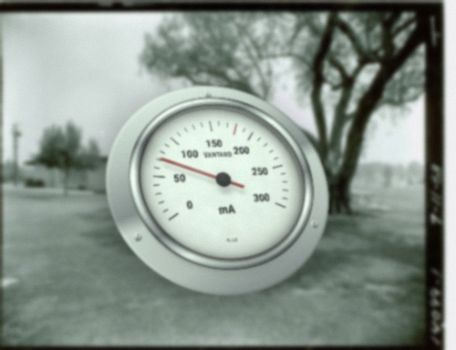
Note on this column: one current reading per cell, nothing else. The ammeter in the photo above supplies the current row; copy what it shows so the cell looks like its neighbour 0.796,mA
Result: 70,mA
